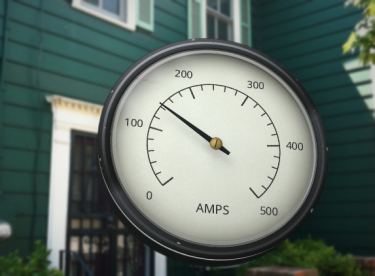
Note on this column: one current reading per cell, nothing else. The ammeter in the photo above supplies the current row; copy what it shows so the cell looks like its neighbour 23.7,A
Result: 140,A
